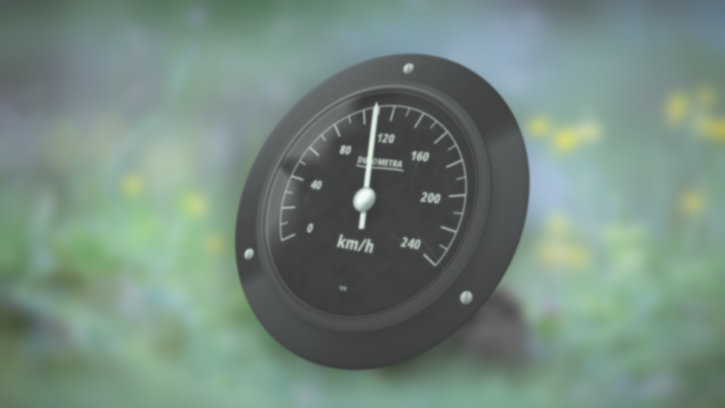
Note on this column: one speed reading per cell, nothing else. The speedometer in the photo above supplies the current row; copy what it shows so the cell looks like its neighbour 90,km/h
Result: 110,km/h
